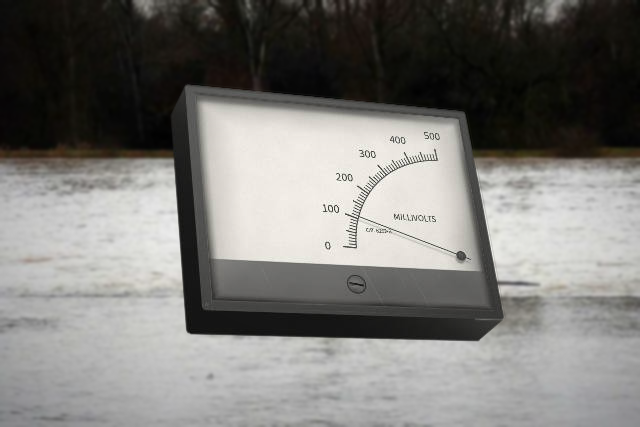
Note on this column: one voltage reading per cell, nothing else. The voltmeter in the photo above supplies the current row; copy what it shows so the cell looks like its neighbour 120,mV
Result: 100,mV
